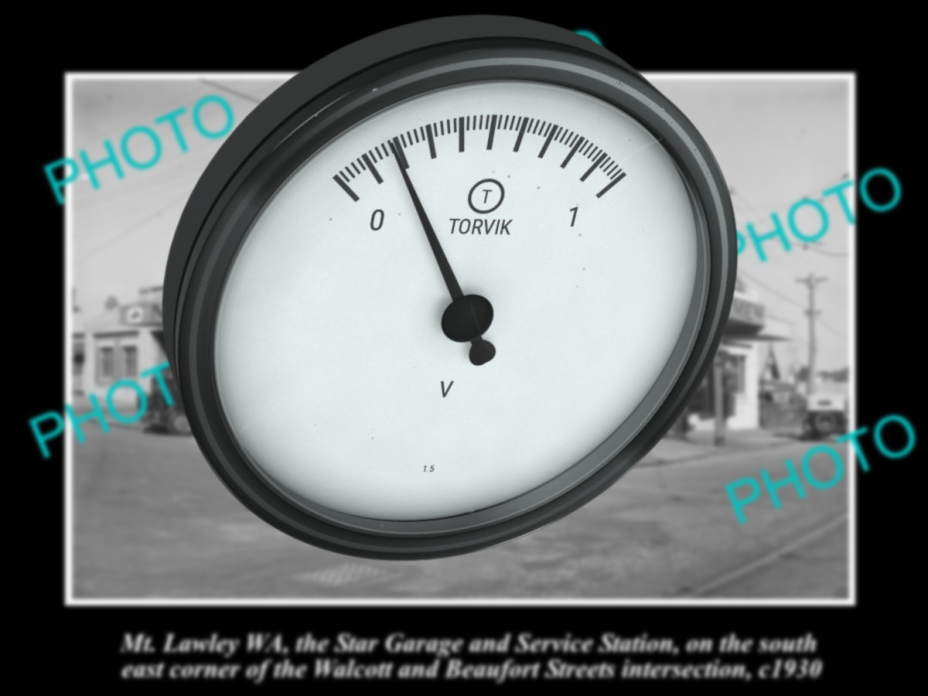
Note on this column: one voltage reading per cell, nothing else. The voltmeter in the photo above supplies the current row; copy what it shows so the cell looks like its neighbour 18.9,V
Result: 0.18,V
